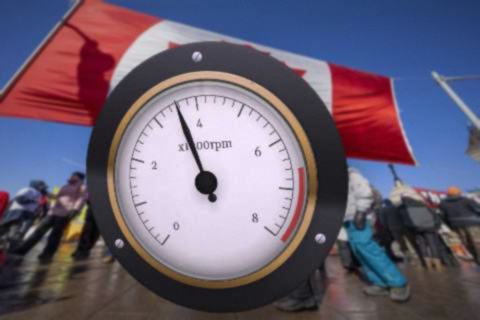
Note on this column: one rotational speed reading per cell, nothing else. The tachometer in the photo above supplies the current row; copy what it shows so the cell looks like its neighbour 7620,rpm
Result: 3600,rpm
